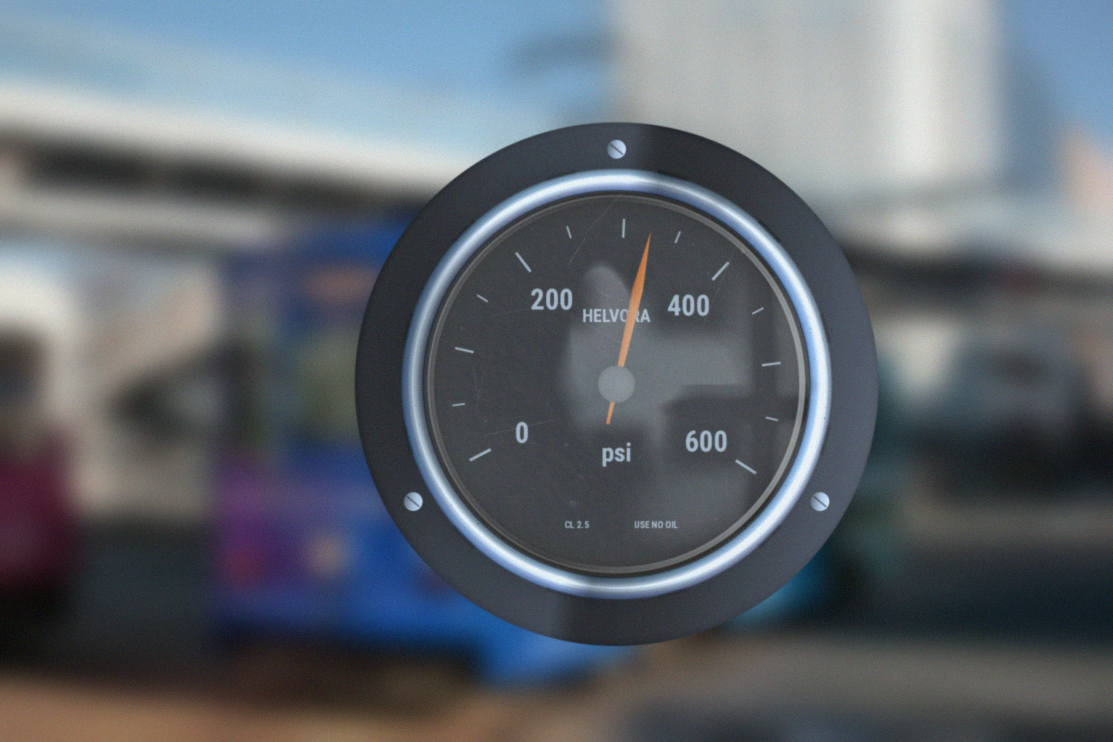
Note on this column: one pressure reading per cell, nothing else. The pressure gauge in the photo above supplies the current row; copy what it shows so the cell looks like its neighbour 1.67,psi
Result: 325,psi
